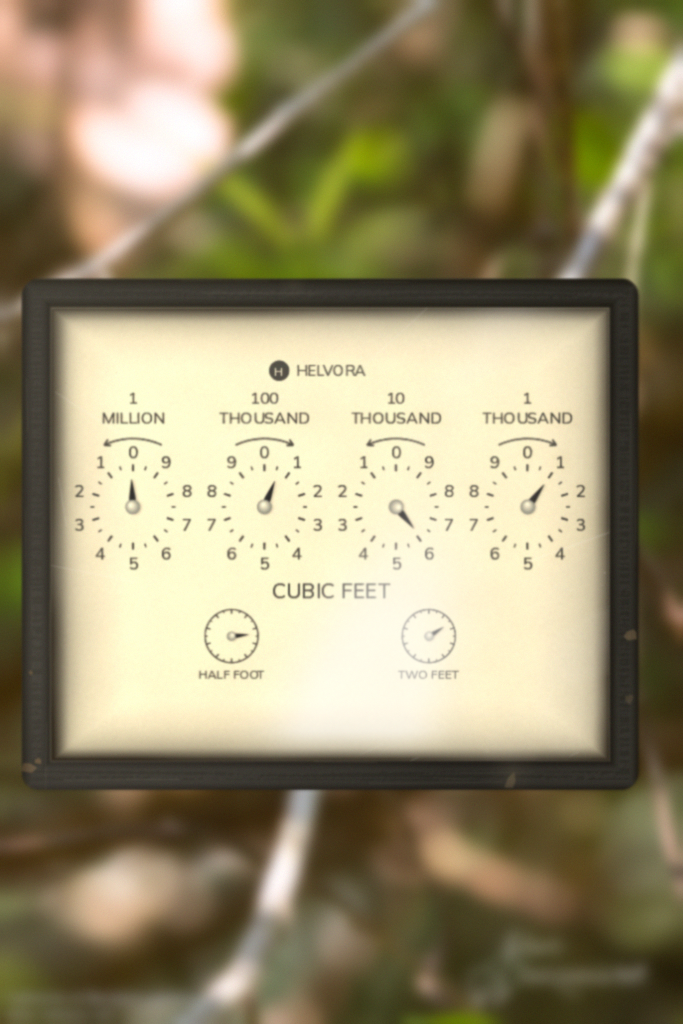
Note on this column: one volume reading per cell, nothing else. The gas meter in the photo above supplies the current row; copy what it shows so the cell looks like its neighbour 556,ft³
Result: 6100,ft³
